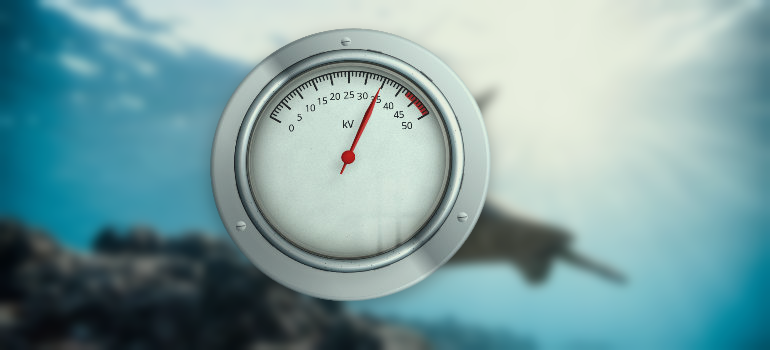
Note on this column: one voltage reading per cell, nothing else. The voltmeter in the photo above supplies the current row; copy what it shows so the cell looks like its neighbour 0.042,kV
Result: 35,kV
